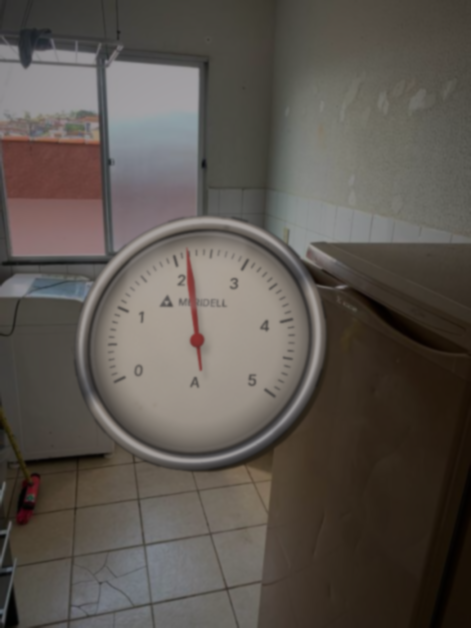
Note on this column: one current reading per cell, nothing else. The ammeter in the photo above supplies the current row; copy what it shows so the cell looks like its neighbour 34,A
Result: 2.2,A
